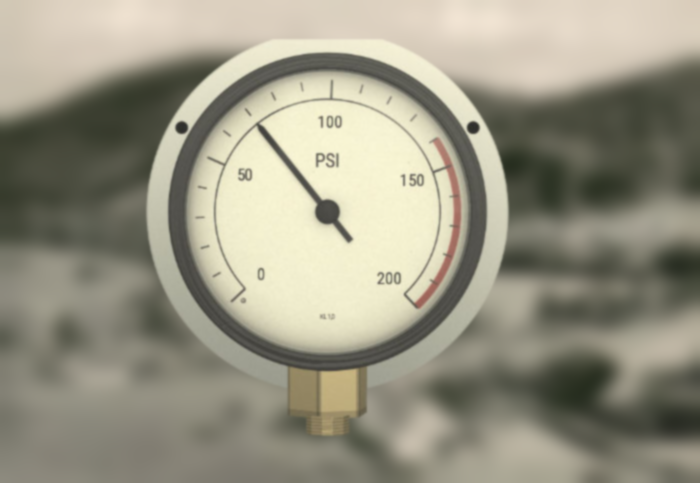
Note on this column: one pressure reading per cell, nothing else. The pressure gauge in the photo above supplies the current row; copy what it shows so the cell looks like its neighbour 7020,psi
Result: 70,psi
